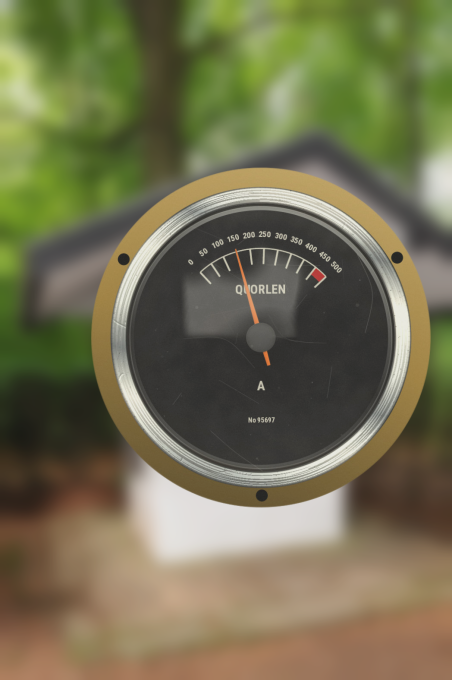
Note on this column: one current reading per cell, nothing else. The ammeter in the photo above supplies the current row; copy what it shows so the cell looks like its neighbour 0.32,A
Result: 150,A
